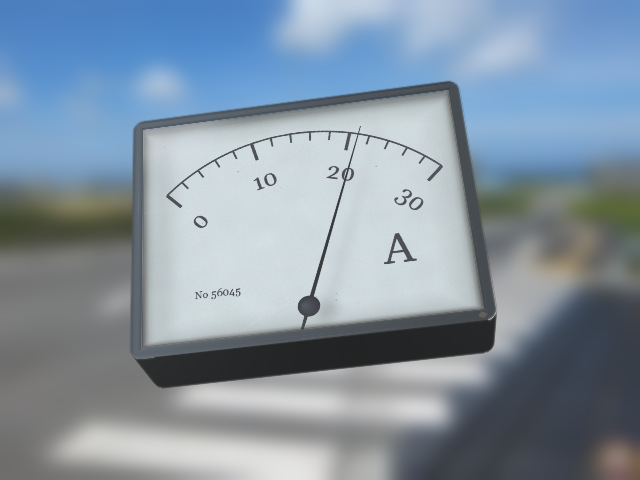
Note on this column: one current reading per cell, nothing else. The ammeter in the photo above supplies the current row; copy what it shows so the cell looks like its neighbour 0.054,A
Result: 21,A
